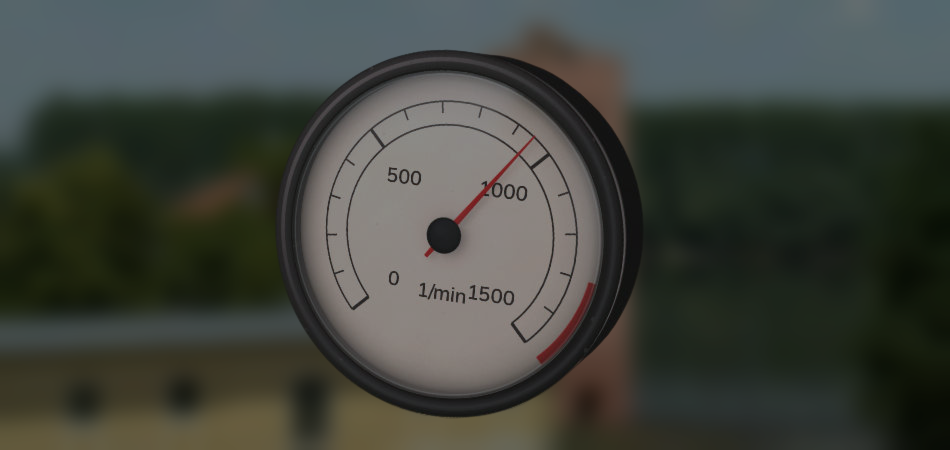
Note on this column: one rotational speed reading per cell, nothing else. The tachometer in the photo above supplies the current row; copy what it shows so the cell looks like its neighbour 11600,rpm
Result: 950,rpm
